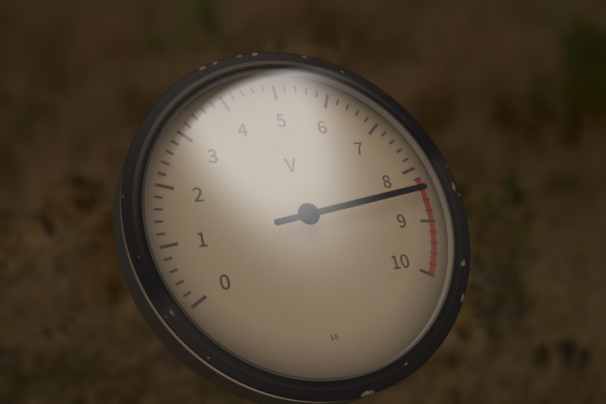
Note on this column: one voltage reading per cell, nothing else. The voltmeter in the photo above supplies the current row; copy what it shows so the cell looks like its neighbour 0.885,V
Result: 8.4,V
